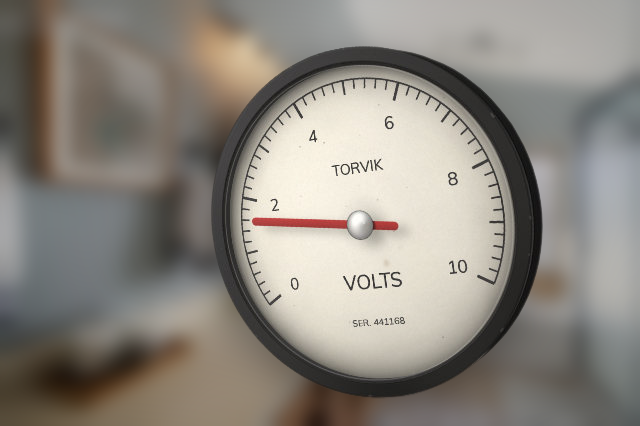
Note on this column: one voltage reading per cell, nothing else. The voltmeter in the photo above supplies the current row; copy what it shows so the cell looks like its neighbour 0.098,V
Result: 1.6,V
